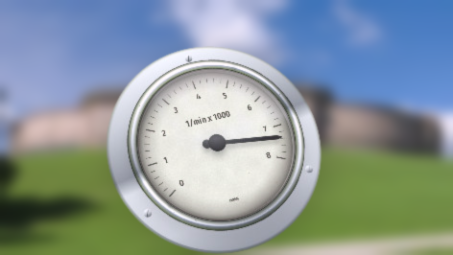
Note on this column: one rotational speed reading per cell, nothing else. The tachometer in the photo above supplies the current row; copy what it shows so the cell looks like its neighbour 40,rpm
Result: 7400,rpm
